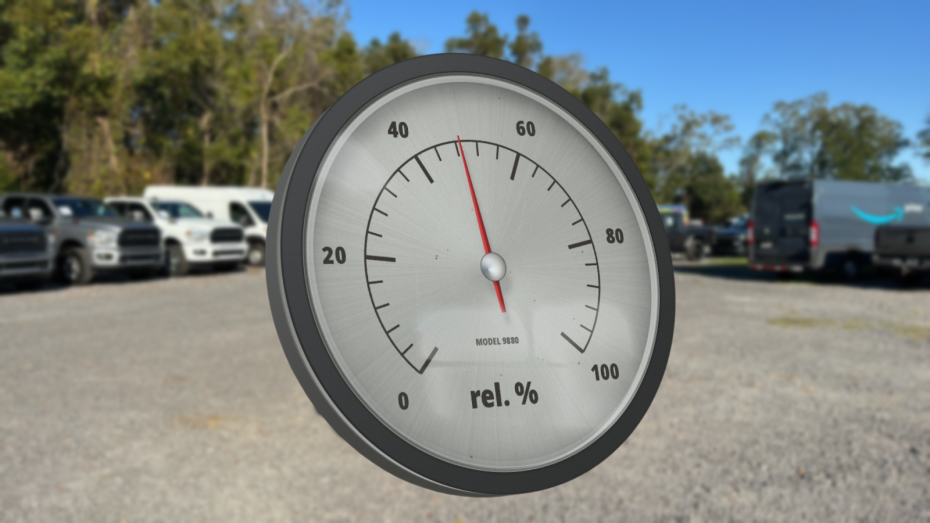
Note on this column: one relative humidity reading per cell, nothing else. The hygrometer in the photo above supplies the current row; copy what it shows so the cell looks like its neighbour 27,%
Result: 48,%
